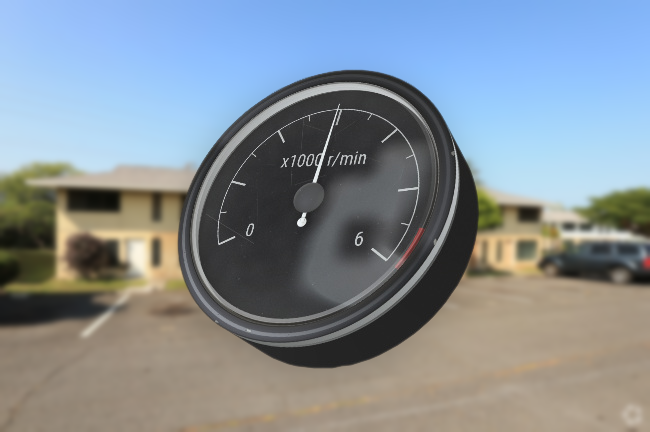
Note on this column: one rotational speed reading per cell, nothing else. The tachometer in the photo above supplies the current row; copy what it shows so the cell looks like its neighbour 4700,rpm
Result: 3000,rpm
